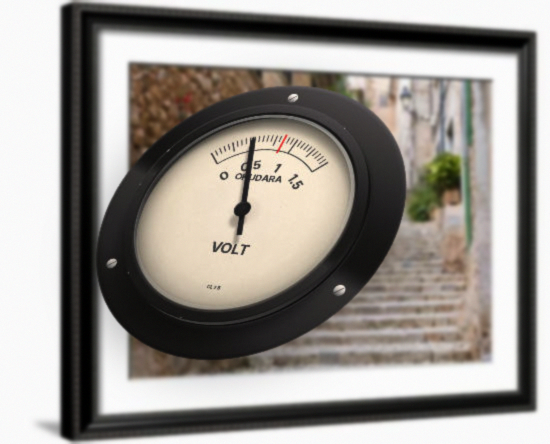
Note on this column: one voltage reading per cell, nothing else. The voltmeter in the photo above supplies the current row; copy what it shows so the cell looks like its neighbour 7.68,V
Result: 0.5,V
